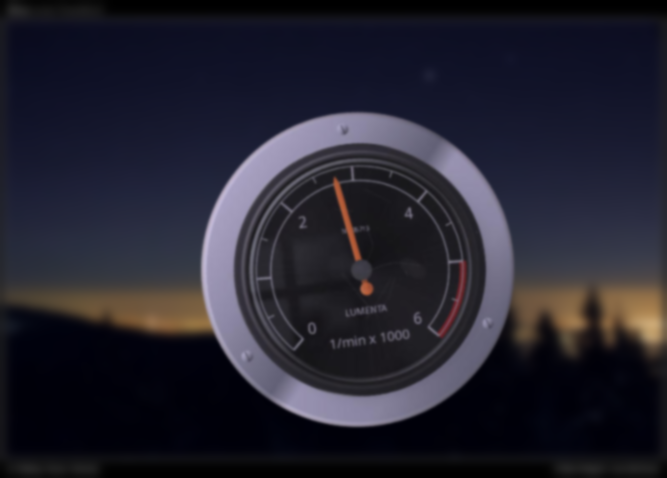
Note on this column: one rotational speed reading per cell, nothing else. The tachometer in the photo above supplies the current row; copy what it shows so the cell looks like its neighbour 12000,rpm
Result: 2750,rpm
